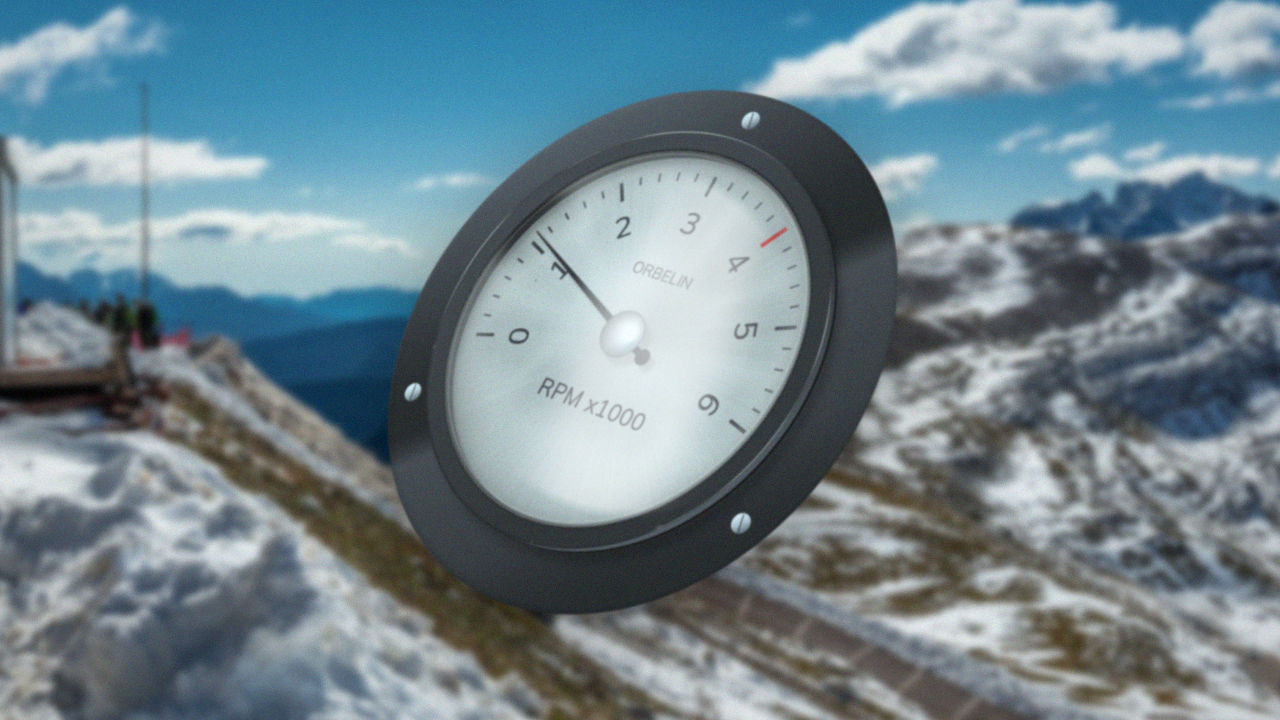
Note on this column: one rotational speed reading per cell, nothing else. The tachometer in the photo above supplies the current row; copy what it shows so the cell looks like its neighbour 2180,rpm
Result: 1100,rpm
